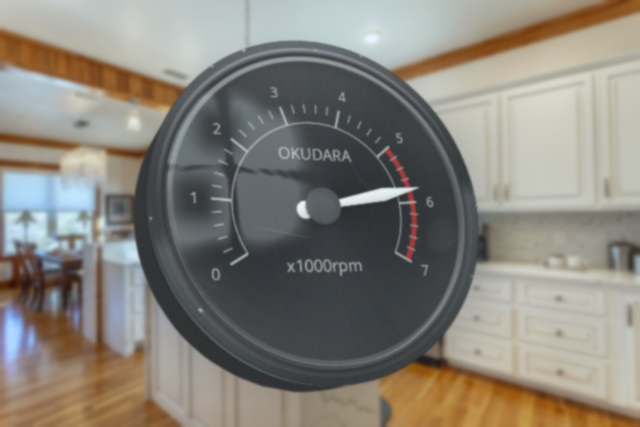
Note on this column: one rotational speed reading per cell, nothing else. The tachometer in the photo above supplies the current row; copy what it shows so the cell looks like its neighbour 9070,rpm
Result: 5800,rpm
